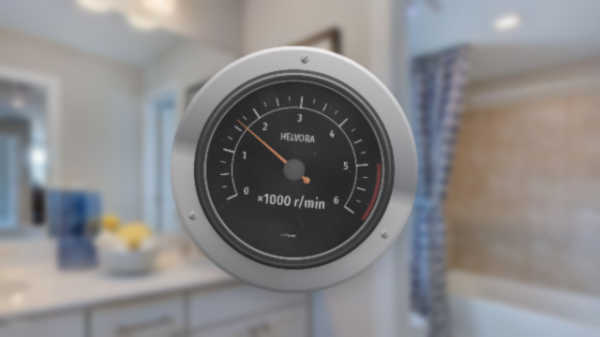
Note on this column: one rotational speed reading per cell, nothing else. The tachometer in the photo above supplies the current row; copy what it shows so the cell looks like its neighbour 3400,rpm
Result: 1625,rpm
